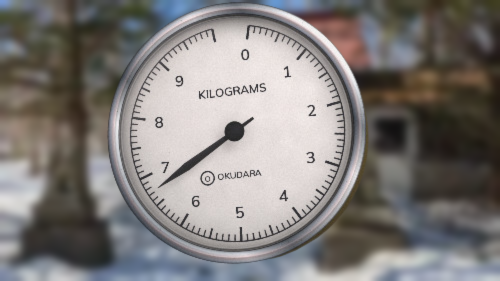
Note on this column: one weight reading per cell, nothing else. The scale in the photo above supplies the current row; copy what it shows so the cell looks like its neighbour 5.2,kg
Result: 6.7,kg
